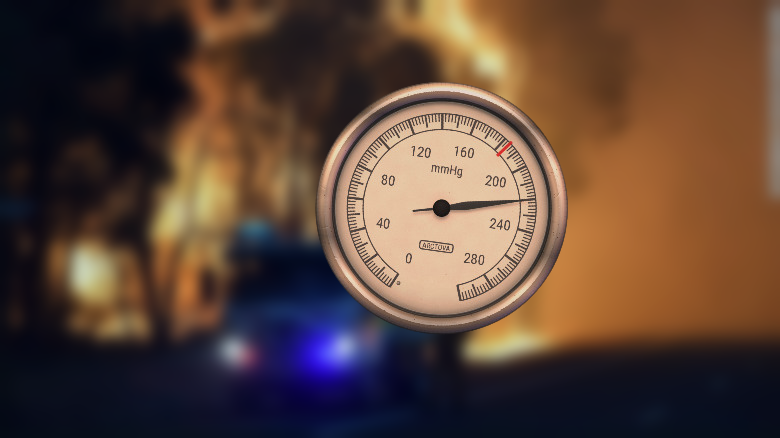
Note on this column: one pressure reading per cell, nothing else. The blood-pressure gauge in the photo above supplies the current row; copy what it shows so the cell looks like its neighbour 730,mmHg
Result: 220,mmHg
